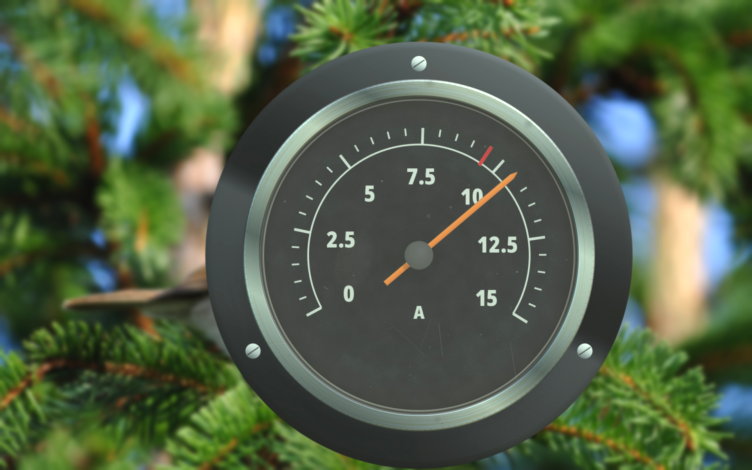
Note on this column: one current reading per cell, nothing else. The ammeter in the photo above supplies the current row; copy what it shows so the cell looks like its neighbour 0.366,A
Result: 10.5,A
